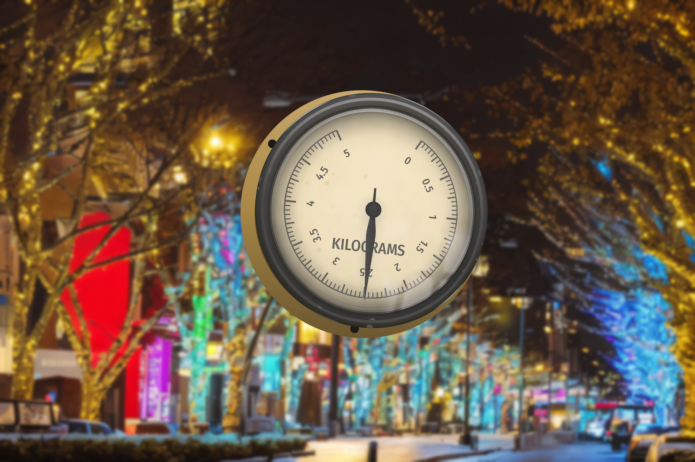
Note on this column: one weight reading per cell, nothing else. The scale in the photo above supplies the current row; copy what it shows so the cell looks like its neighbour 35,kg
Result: 2.5,kg
